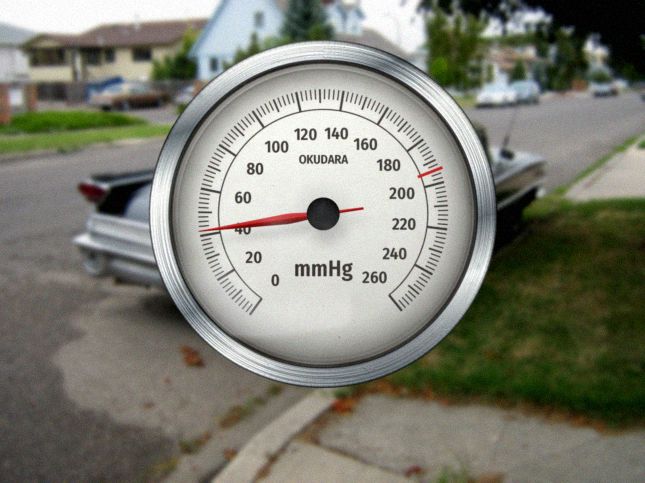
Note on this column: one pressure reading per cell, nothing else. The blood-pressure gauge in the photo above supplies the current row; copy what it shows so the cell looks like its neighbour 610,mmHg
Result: 42,mmHg
